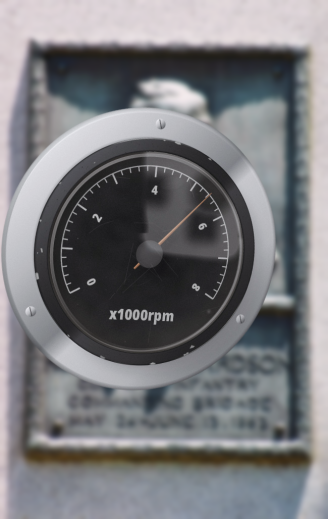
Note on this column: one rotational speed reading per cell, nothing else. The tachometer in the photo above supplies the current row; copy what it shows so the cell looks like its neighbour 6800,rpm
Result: 5400,rpm
